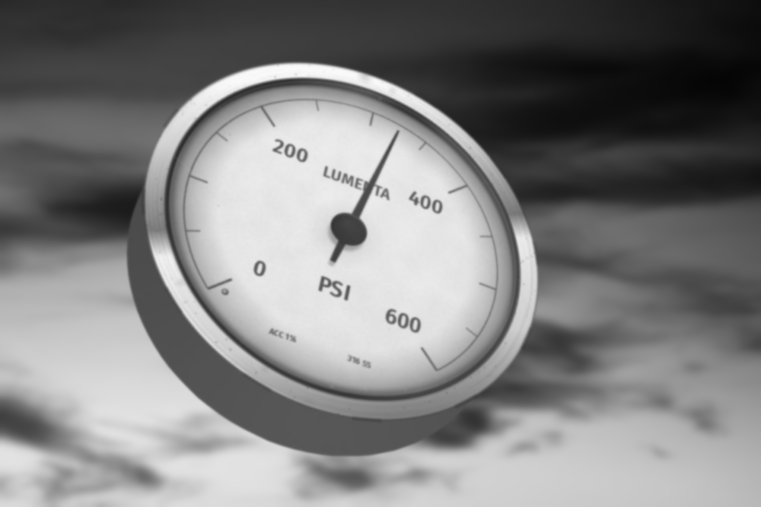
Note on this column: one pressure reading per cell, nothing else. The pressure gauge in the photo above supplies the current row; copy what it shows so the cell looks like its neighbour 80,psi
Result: 325,psi
